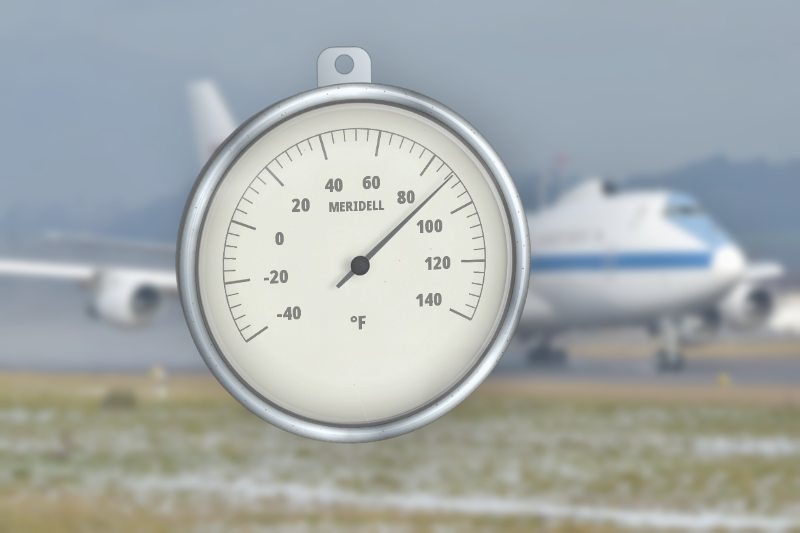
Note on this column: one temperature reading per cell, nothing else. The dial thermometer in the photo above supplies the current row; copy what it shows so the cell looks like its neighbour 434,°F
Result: 88,°F
